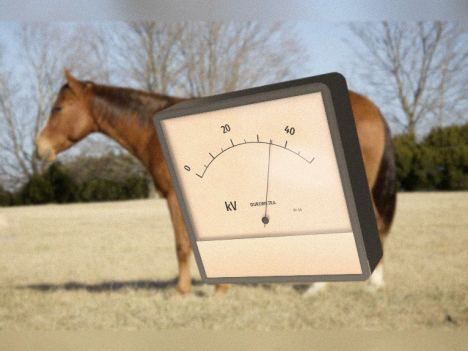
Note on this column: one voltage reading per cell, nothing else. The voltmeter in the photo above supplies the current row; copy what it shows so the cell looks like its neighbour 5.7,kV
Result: 35,kV
